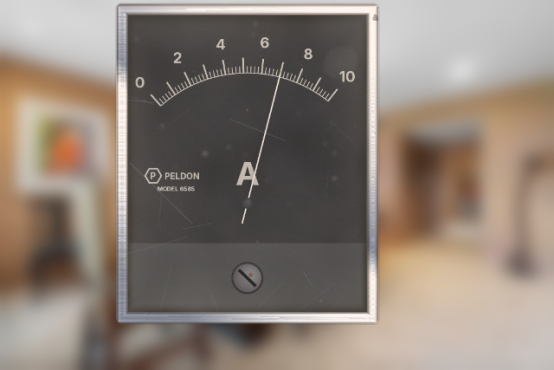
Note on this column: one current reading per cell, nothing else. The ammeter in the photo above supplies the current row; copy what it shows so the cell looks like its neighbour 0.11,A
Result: 7,A
